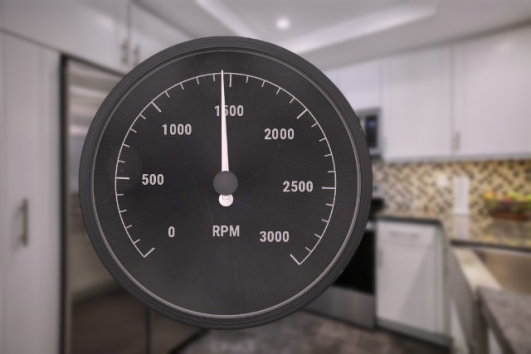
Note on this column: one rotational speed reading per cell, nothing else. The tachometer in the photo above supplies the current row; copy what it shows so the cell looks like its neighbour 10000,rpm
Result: 1450,rpm
